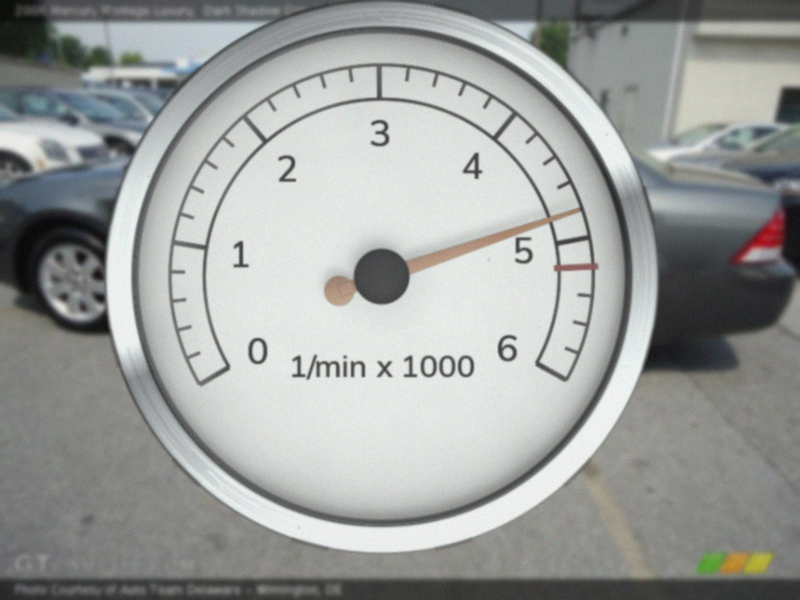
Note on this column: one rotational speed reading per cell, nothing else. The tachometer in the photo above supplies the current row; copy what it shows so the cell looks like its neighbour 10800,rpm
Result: 4800,rpm
